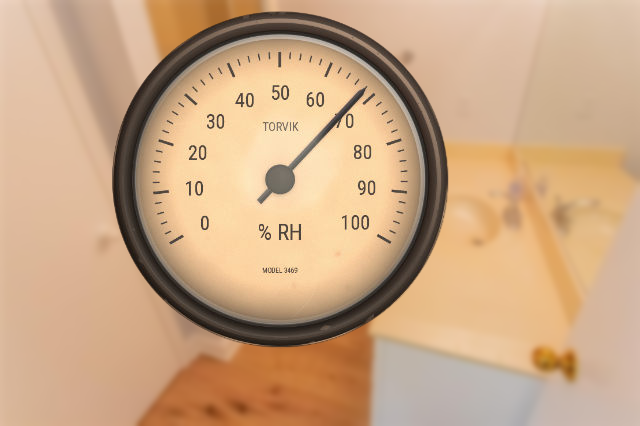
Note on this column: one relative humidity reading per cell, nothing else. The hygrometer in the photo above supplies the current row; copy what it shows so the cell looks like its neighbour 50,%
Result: 68,%
